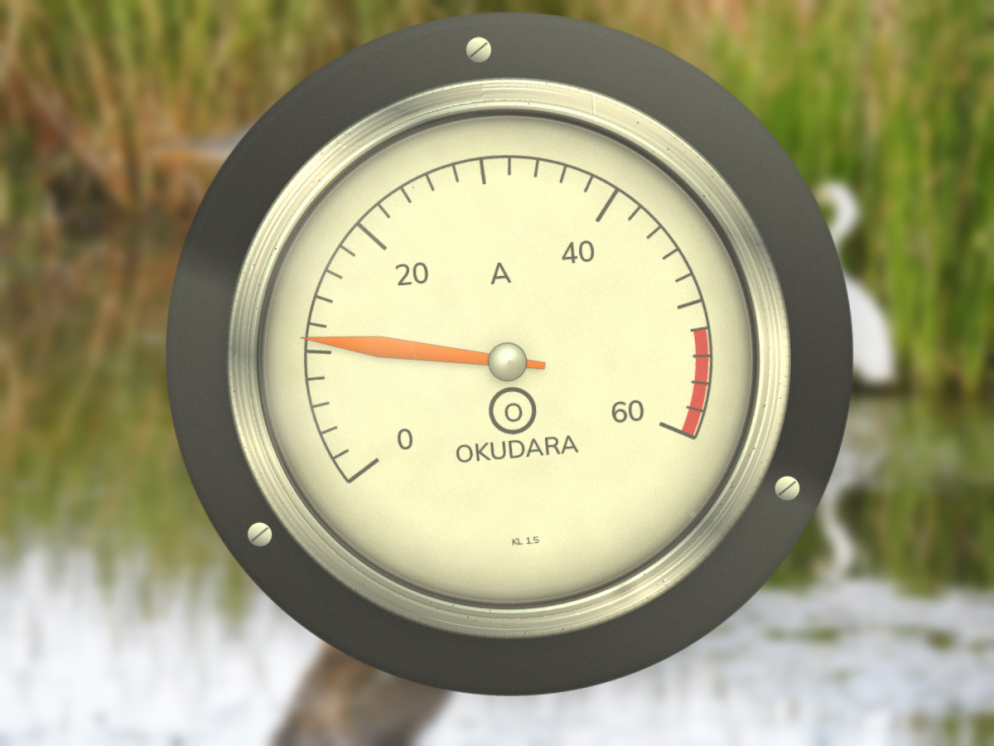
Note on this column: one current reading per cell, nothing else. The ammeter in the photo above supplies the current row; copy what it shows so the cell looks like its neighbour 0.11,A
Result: 11,A
